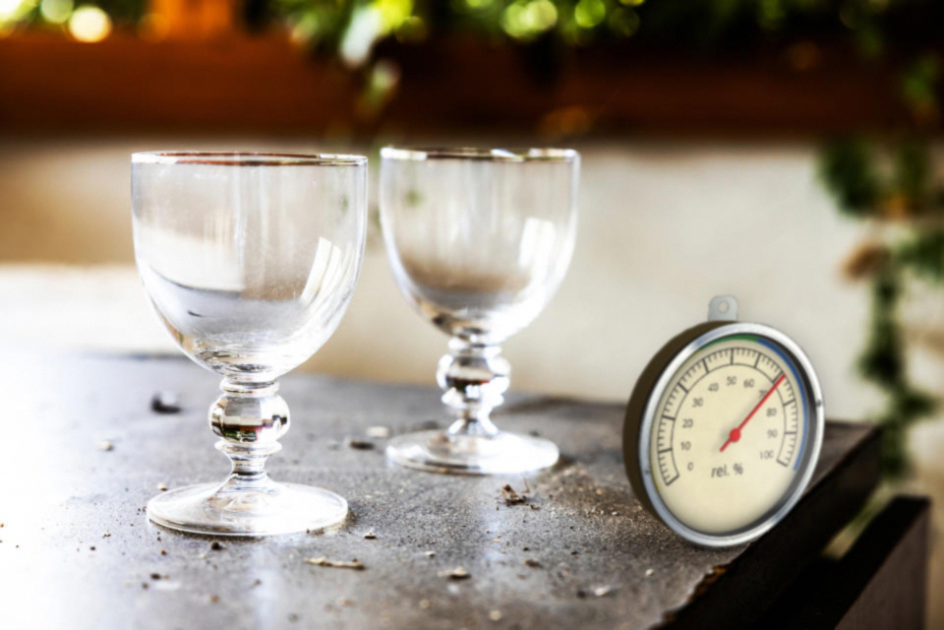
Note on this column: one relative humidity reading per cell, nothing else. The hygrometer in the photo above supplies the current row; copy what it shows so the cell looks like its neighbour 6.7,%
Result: 70,%
